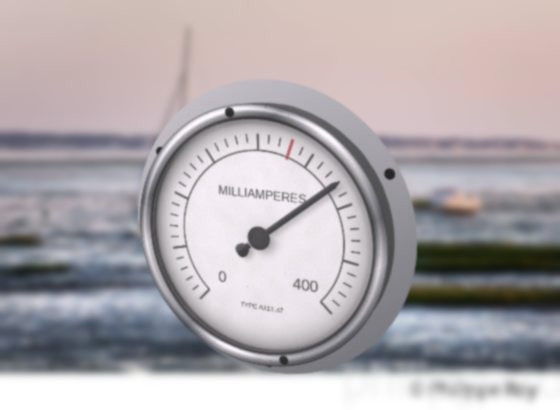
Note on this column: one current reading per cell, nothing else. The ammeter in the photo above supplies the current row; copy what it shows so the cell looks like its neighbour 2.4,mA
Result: 280,mA
